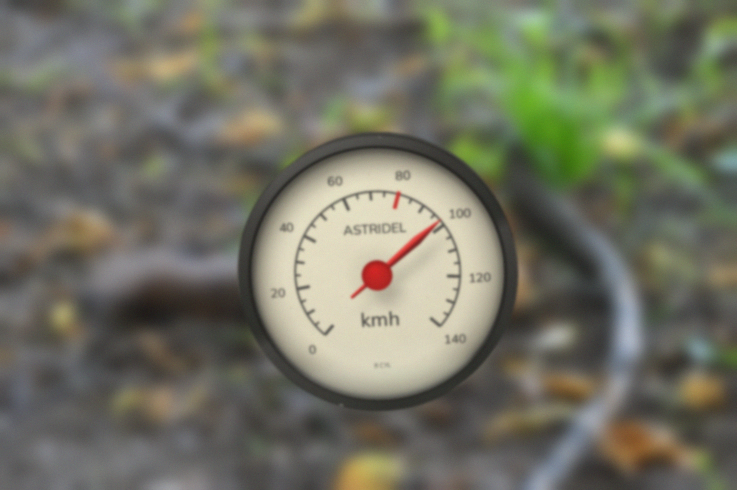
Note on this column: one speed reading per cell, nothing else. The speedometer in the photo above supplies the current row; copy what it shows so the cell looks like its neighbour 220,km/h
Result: 97.5,km/h
